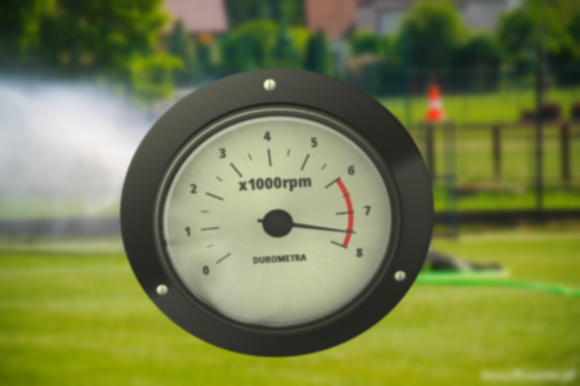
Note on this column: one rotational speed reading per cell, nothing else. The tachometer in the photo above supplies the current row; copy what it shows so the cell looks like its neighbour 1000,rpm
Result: 7500,rpm
